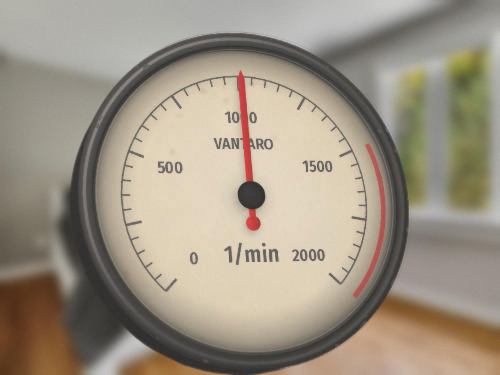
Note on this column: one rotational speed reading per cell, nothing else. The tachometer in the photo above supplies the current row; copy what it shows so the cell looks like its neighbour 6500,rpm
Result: 1000,rpm
